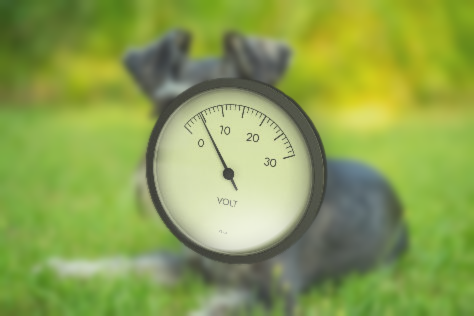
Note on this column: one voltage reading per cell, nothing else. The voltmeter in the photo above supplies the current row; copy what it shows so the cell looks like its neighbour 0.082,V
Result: 5,V
